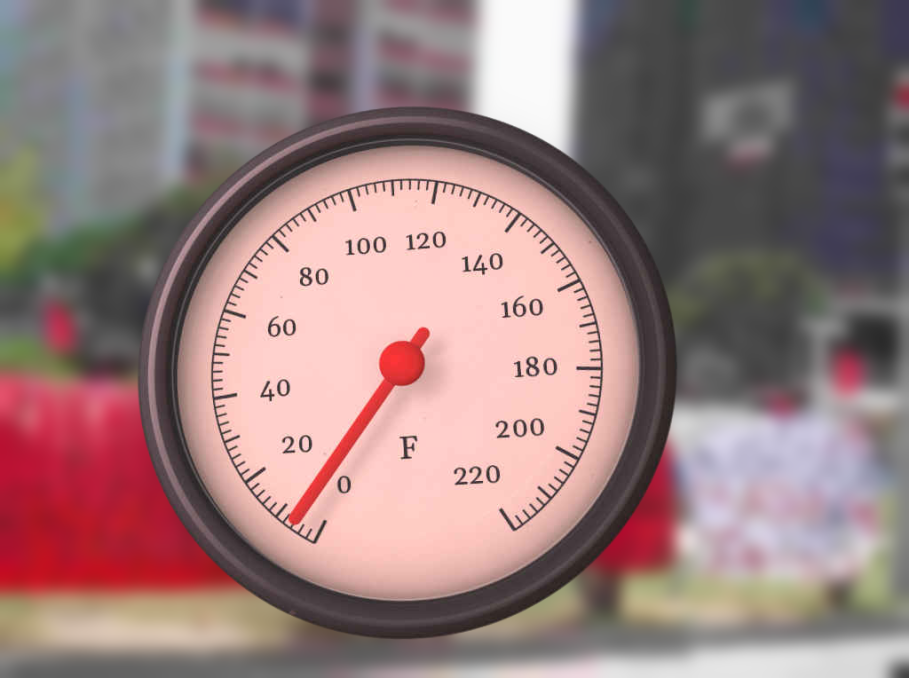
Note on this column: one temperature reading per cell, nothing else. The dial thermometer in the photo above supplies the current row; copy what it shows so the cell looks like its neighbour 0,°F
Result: 6,°F
